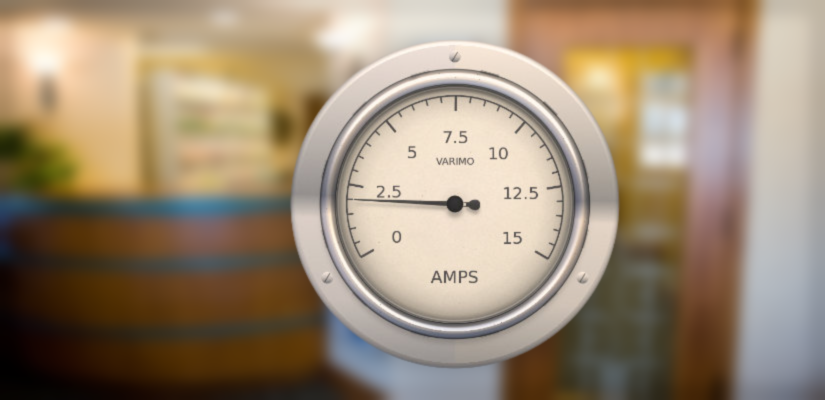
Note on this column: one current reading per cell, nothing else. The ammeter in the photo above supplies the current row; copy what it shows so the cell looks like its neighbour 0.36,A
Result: 2,A
